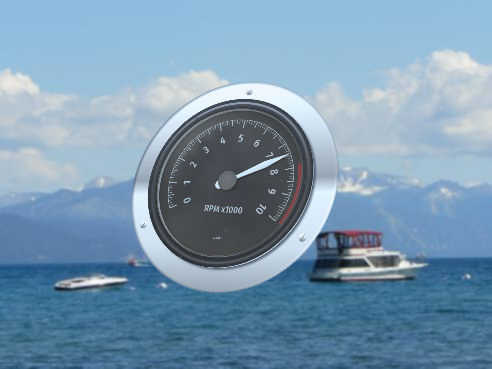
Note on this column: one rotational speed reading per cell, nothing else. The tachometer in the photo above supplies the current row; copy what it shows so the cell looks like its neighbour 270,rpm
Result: 7500,rpm
